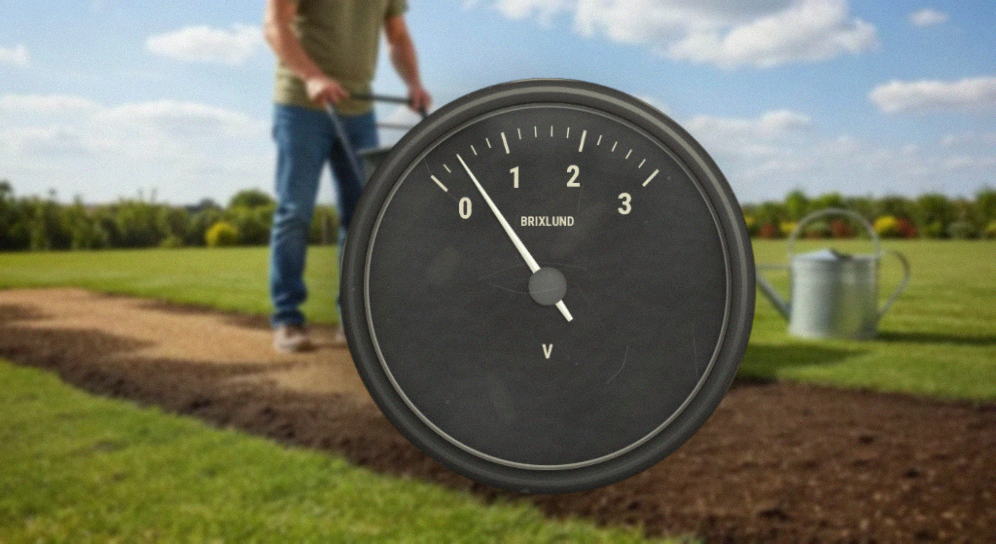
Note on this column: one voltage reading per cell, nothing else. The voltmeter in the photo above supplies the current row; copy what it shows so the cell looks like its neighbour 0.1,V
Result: 0.4,V
